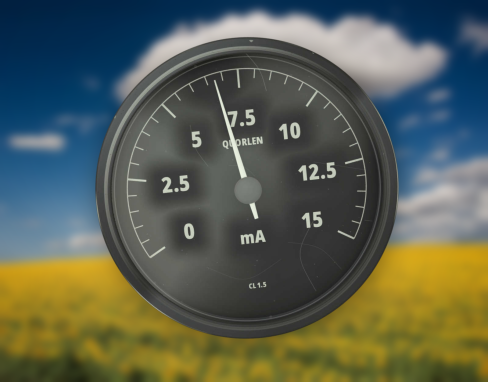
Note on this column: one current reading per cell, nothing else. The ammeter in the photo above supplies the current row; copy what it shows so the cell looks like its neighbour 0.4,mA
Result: 6.75,mA
